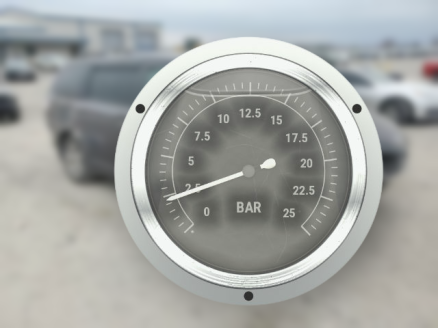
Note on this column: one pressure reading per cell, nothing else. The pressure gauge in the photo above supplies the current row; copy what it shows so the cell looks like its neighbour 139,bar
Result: 2.25,bar
